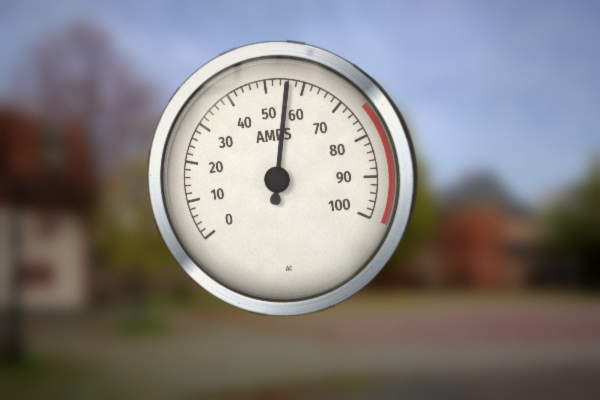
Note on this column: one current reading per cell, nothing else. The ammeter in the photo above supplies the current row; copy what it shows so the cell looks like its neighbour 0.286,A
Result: 56,A
